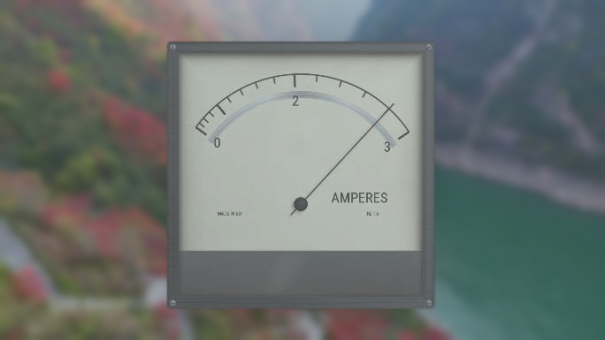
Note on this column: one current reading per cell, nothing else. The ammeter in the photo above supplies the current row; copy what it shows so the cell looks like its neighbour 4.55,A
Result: 2.8,A
